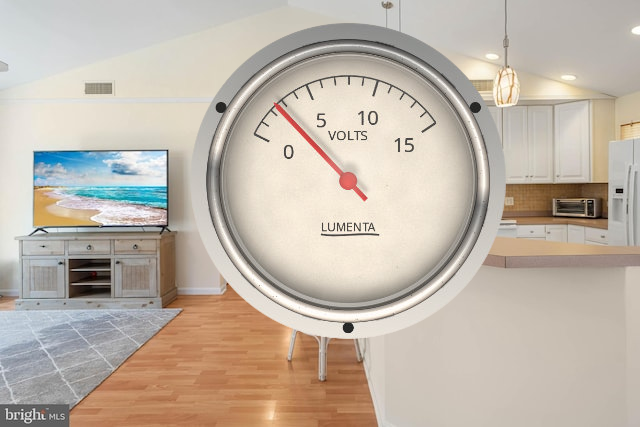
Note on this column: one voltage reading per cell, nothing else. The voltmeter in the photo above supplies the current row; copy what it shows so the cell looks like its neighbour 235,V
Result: 2.5,V
